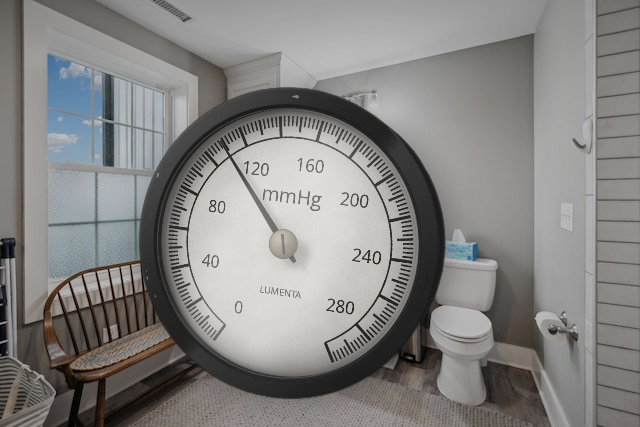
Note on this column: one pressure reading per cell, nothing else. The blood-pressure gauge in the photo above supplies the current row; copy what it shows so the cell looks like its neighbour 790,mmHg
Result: 110,mmHg
